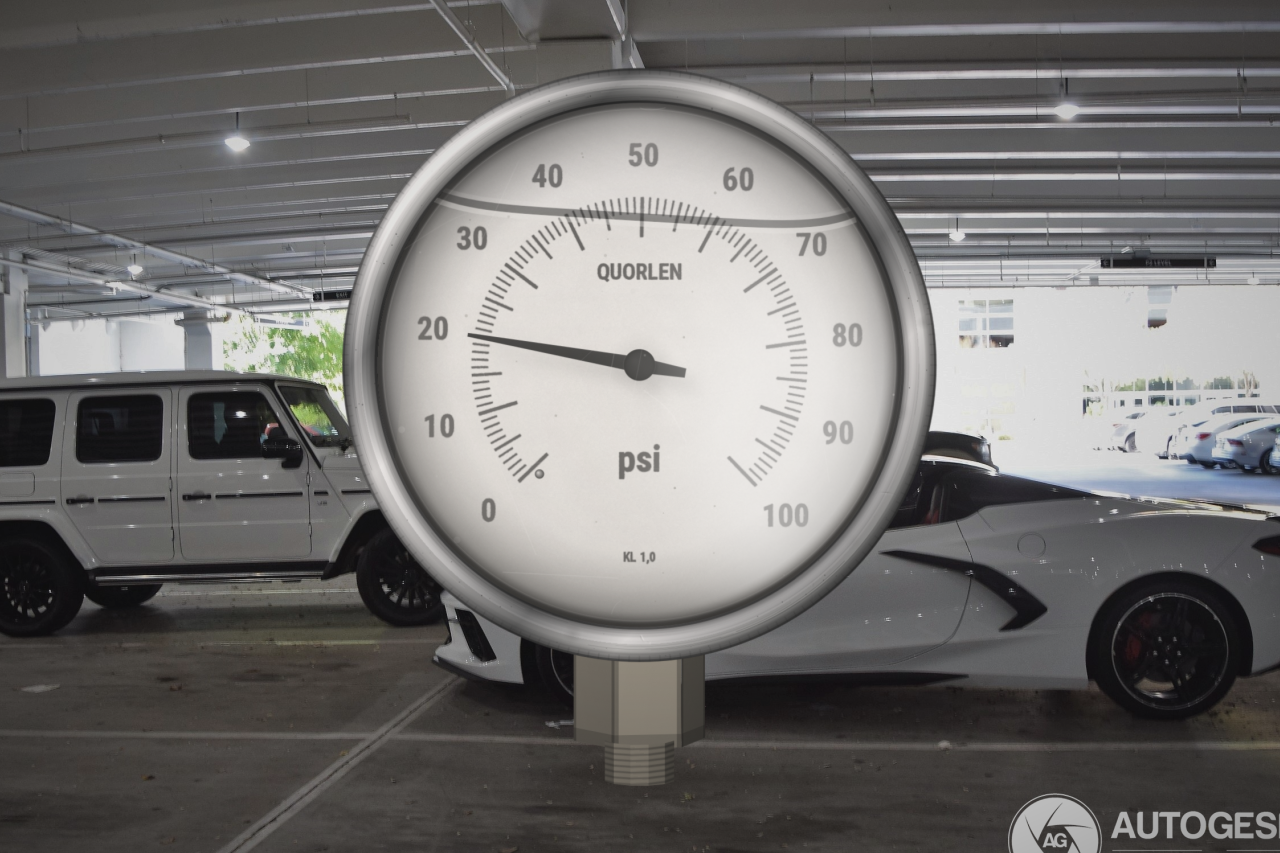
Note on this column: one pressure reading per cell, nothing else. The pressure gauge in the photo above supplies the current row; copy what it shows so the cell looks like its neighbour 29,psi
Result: 20,psi
